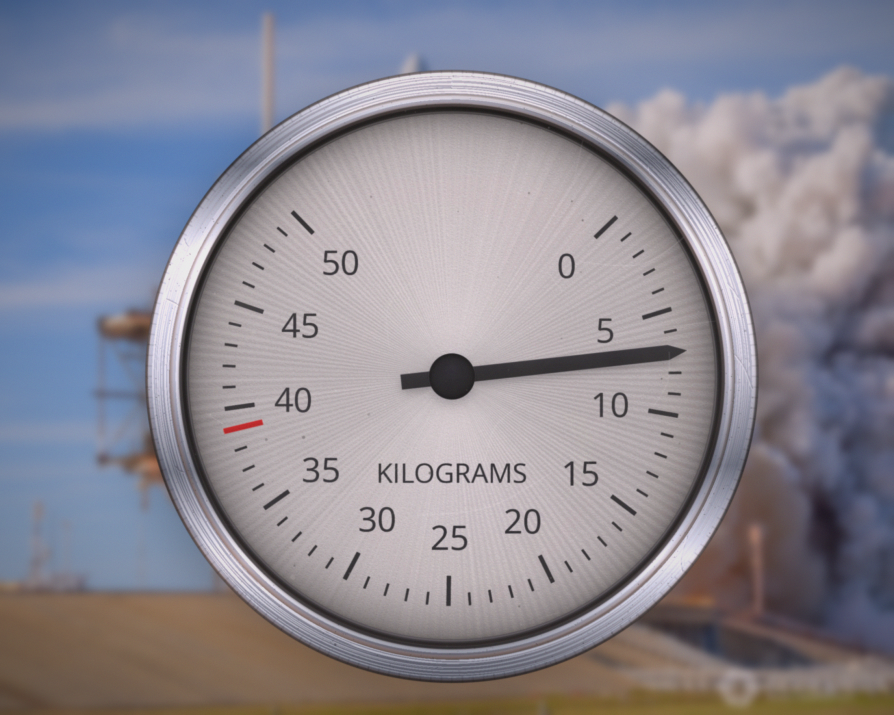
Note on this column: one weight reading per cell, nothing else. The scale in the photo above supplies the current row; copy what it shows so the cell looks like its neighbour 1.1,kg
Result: 7,kg
